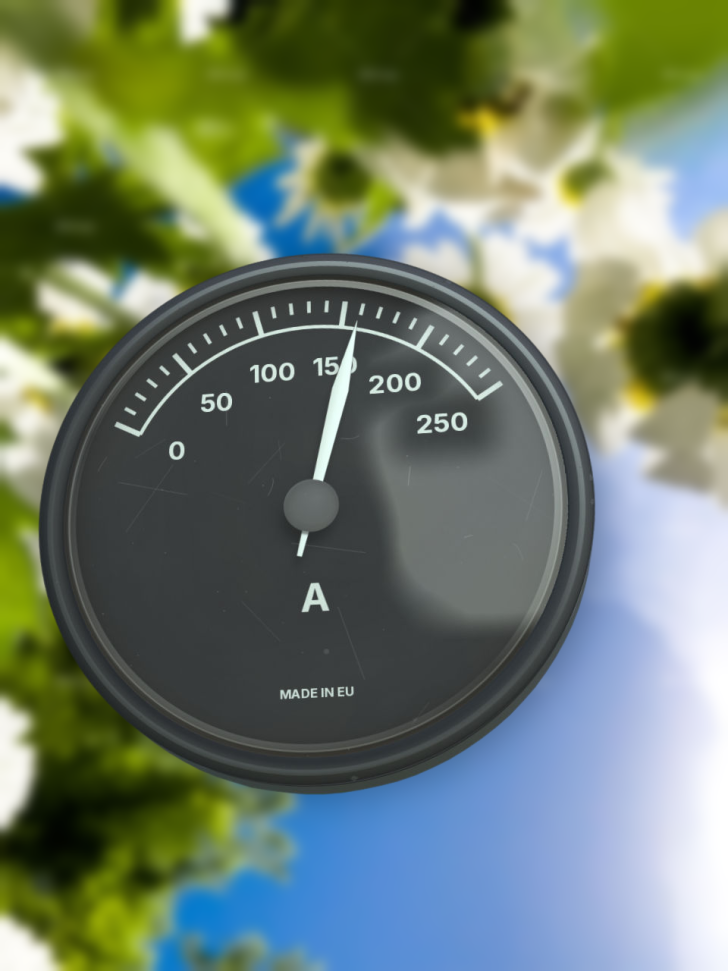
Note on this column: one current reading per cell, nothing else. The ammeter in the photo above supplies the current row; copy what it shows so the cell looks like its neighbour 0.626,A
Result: 160,A
